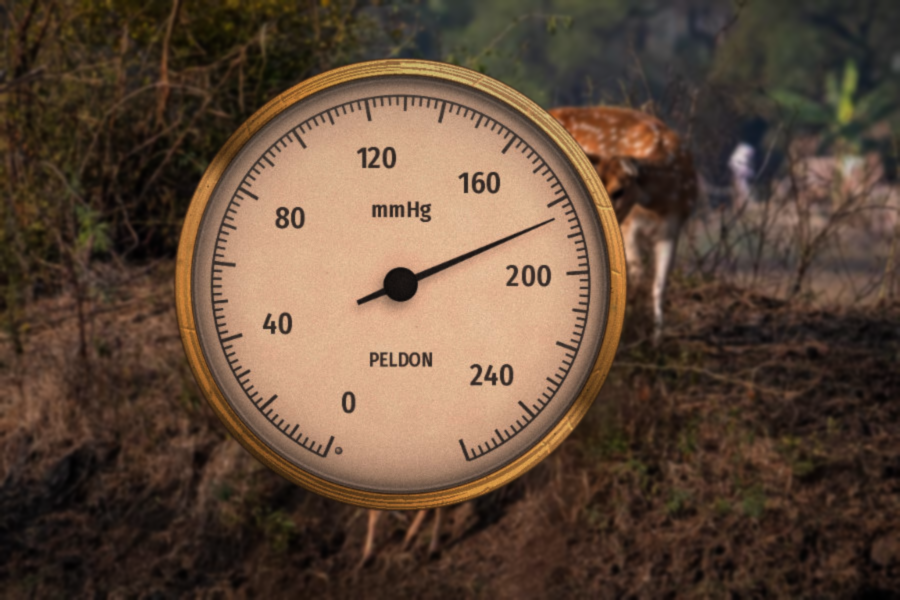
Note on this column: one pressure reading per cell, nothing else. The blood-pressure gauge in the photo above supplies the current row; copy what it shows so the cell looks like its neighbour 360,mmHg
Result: 184,mmHg
